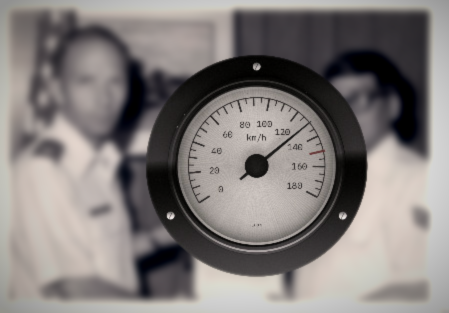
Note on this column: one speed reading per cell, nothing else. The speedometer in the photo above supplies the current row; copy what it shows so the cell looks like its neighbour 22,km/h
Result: 130,km/h
